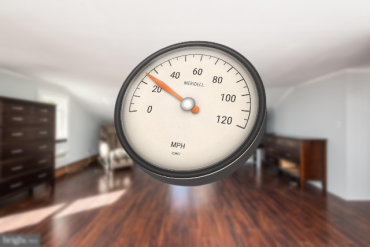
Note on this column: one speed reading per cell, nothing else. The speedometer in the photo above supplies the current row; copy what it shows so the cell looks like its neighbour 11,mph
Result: 25,mph
